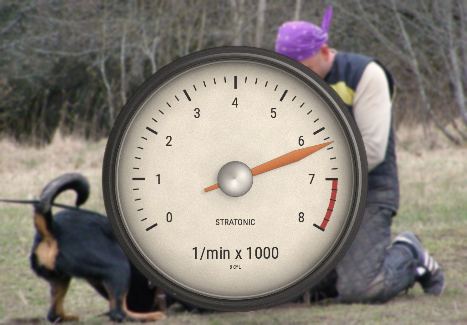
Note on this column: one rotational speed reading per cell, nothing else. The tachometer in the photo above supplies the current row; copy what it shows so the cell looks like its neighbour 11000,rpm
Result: 6300,rpm
